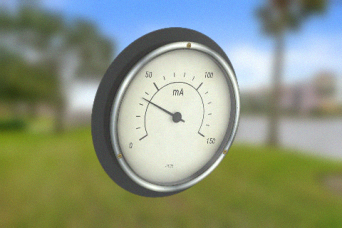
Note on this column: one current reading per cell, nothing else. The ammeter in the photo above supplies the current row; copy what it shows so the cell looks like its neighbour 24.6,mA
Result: 35,mA
